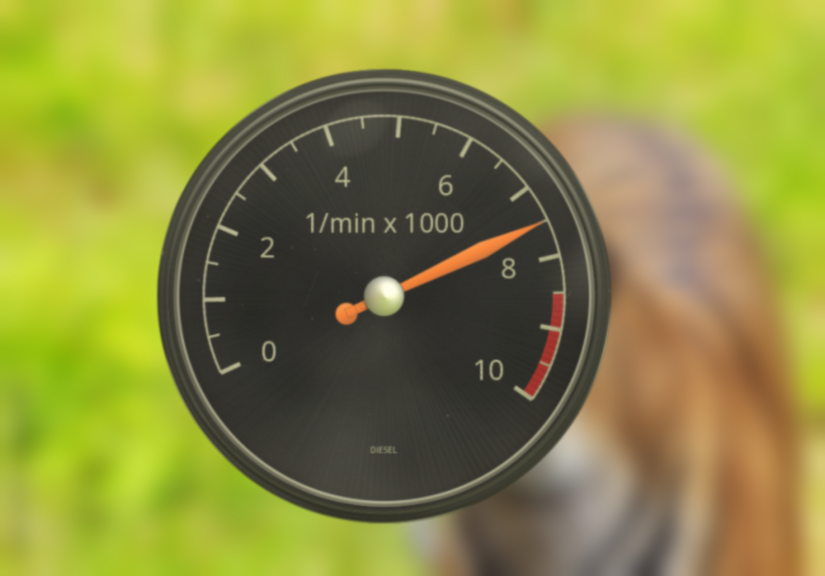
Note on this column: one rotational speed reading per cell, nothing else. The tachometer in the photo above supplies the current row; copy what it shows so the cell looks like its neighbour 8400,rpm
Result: 7500,rpm
